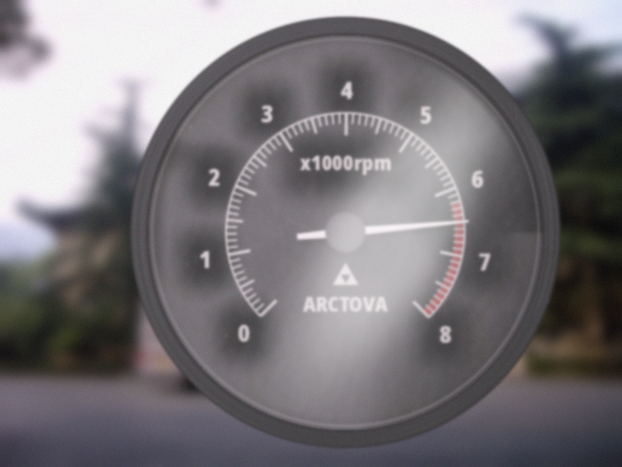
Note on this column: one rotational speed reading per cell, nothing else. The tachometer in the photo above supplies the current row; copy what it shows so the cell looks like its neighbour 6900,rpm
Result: 6500,rpm
